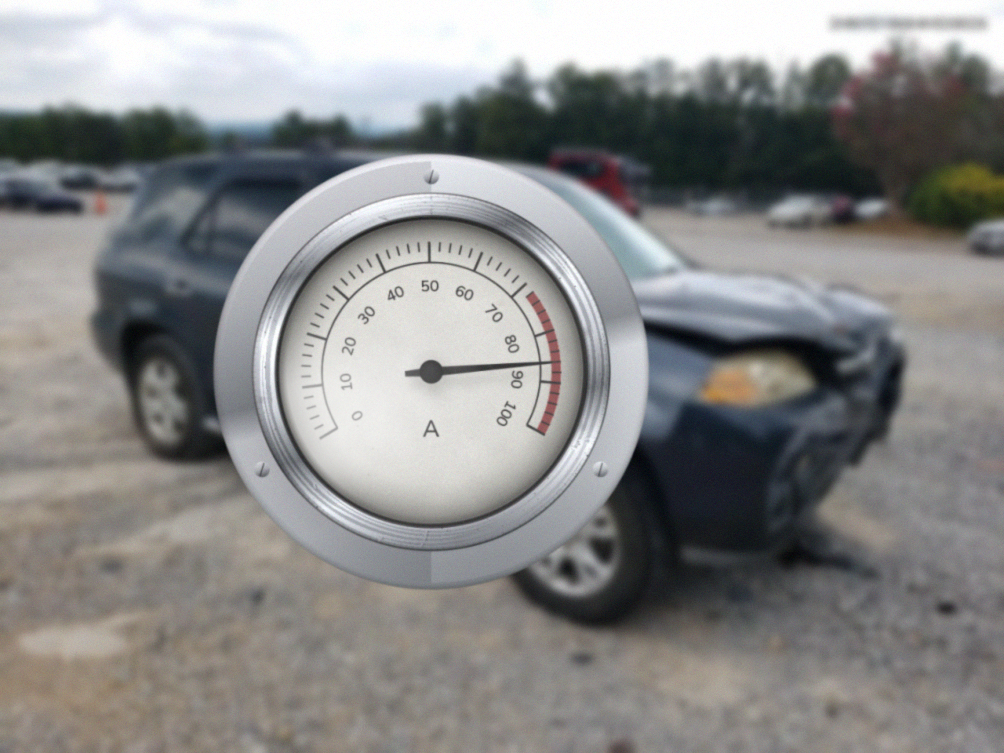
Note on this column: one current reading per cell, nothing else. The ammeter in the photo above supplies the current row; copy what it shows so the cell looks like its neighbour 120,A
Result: 86,A
